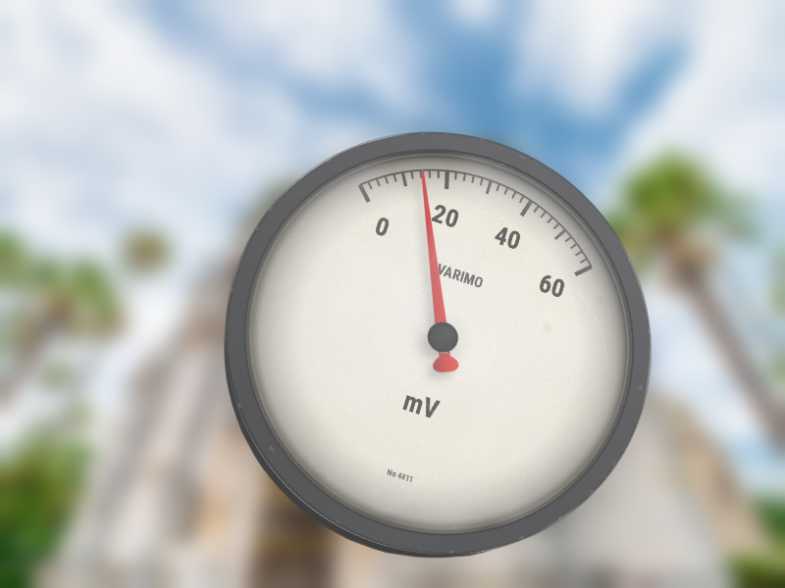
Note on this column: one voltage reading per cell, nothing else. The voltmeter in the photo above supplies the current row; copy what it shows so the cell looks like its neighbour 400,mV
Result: 14,mV
